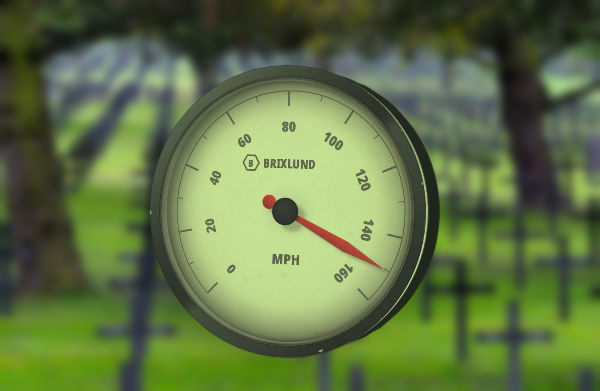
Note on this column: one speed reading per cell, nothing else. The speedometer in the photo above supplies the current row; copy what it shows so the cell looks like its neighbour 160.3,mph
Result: 150,mph
